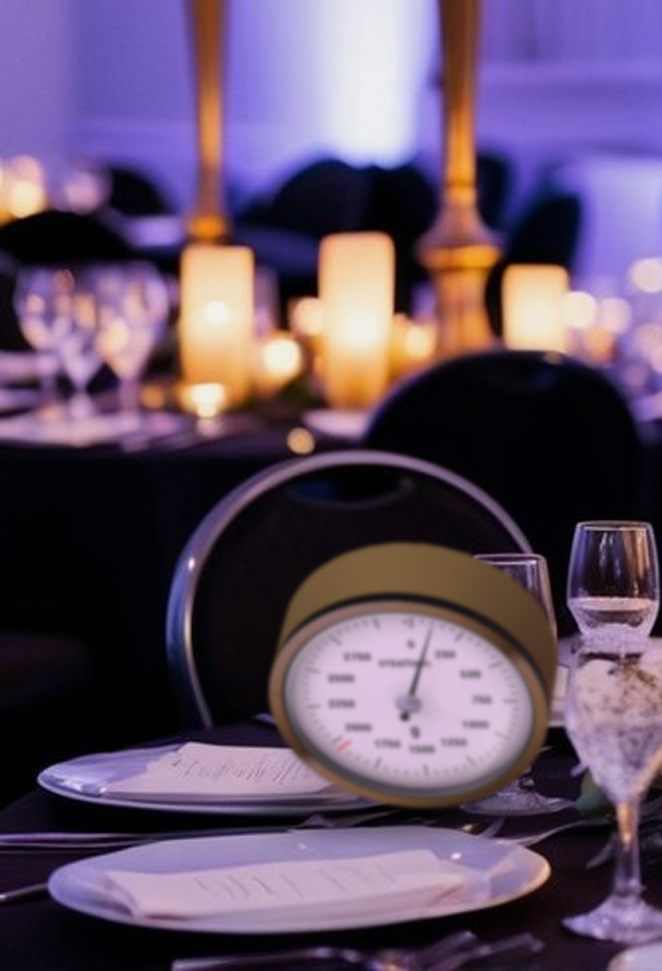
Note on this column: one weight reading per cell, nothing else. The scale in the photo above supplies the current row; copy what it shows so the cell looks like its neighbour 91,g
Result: 100,g
